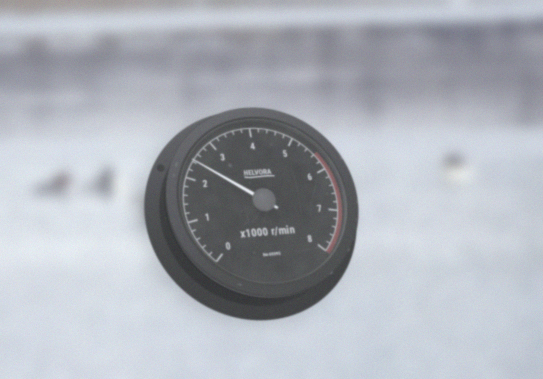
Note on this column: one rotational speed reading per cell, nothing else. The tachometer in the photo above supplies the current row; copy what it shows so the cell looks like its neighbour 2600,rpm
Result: 2400,rpm
